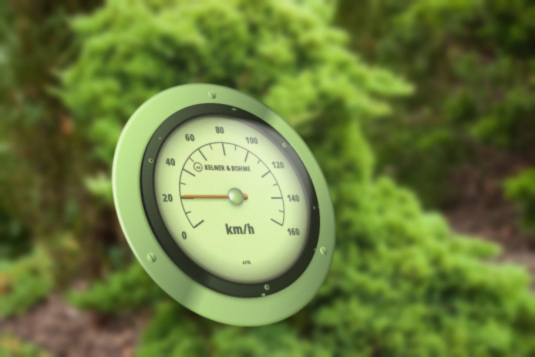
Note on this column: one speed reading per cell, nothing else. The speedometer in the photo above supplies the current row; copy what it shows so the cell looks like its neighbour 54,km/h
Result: 20,km/h
